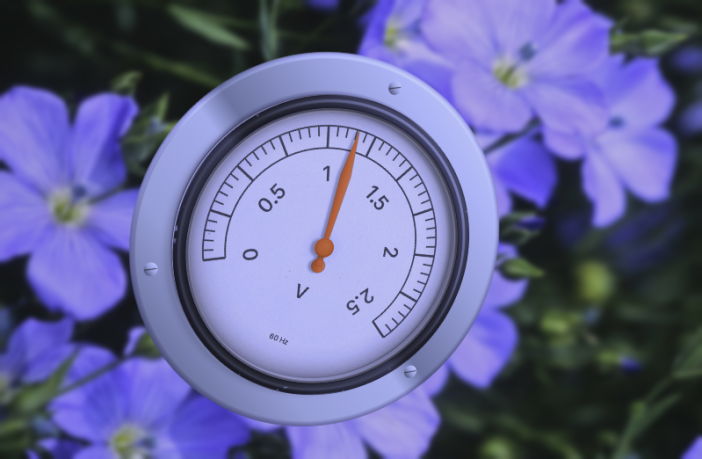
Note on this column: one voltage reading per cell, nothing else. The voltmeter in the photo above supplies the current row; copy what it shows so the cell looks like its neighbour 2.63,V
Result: 1.15,V
